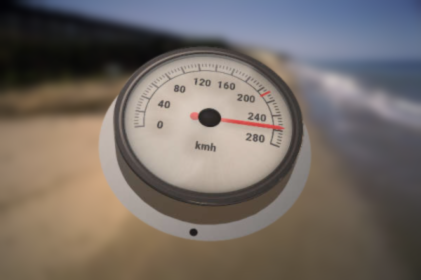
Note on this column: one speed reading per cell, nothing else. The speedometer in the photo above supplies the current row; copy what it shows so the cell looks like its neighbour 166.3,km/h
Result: 260,km/h
